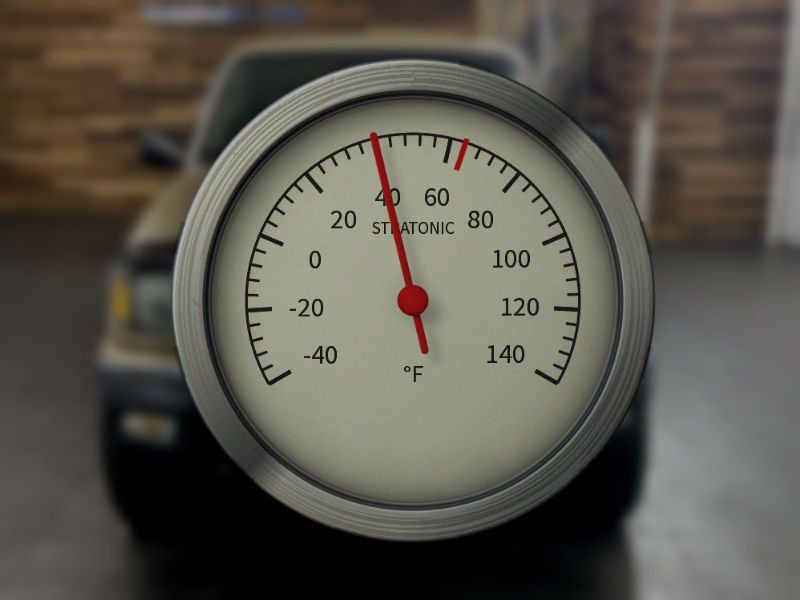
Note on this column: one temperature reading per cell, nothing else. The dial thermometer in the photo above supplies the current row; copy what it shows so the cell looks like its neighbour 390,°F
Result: 40,°F
